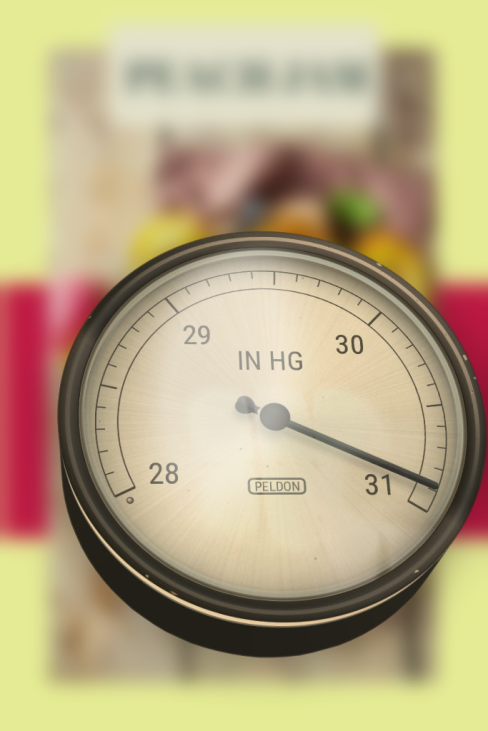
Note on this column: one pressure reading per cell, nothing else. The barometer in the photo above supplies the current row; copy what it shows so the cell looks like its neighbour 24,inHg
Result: 30.9,inHg
